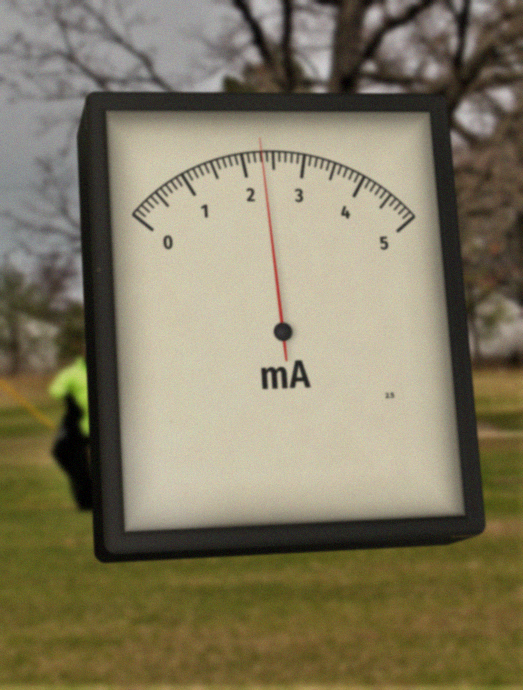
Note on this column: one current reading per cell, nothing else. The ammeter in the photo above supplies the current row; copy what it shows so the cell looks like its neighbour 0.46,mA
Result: 2.3,mA
